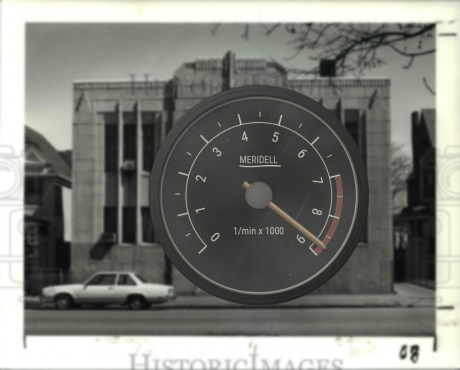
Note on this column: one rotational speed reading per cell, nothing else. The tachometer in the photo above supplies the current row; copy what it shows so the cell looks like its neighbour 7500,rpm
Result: 8750,rpm
